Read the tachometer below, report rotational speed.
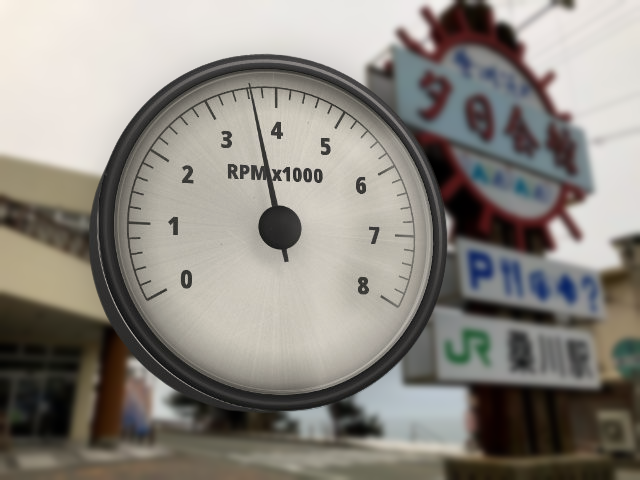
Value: 3600 rpm
